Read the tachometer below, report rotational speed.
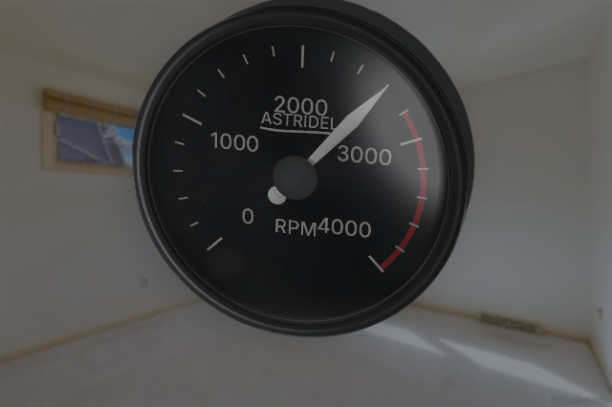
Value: 2600 rpm
